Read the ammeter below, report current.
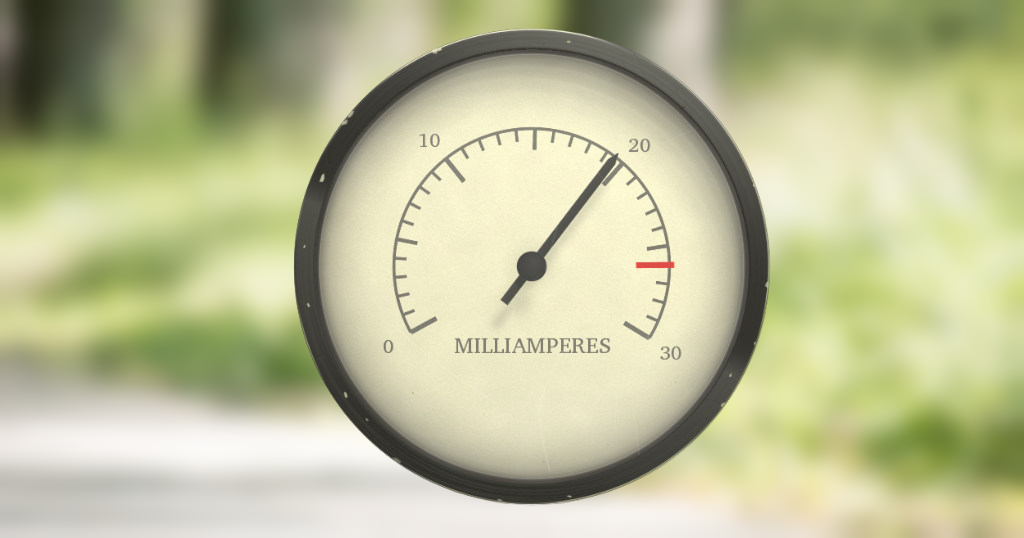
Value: 19.5 mA
